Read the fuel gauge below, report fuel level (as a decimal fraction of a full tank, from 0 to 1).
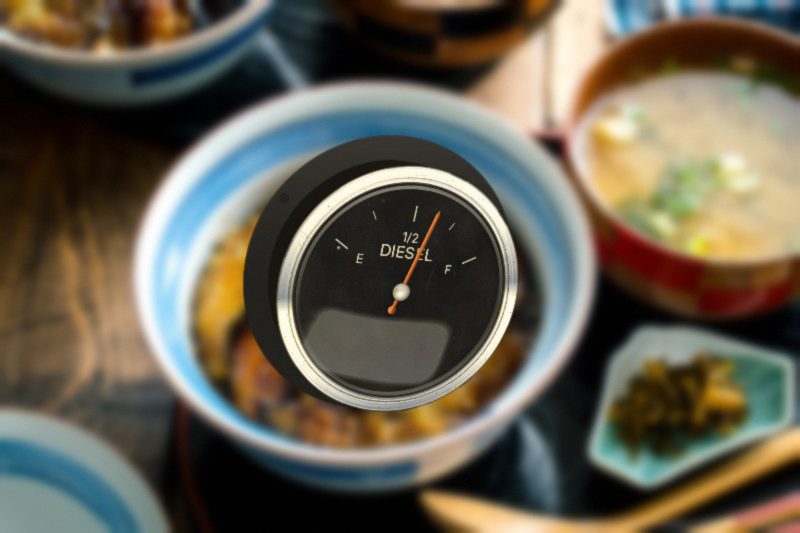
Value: 0.625
